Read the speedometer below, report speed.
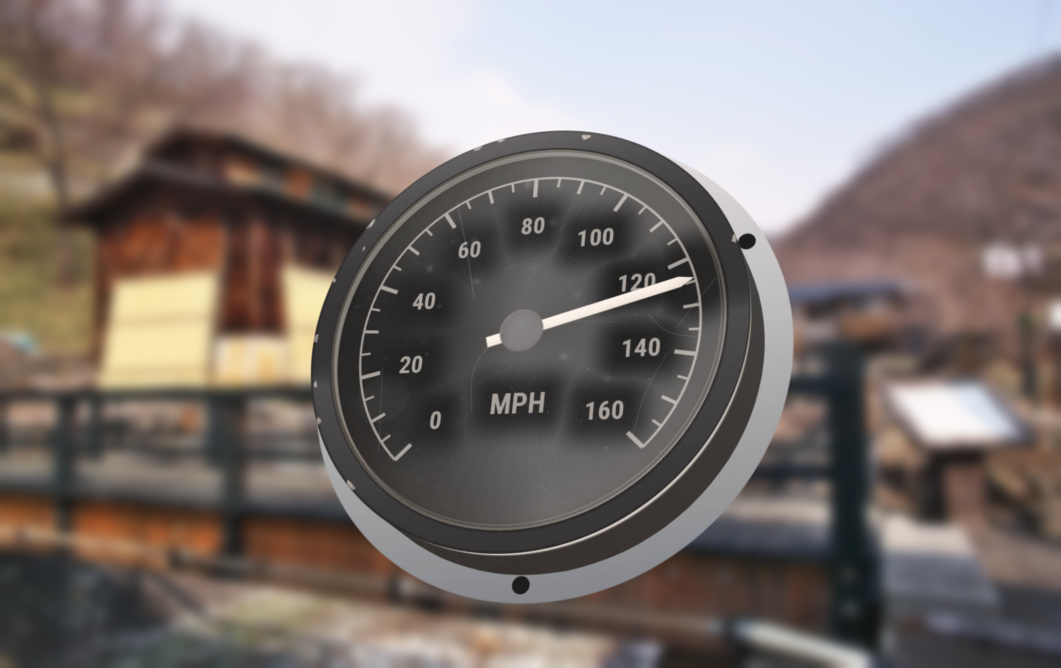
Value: 125 mph
